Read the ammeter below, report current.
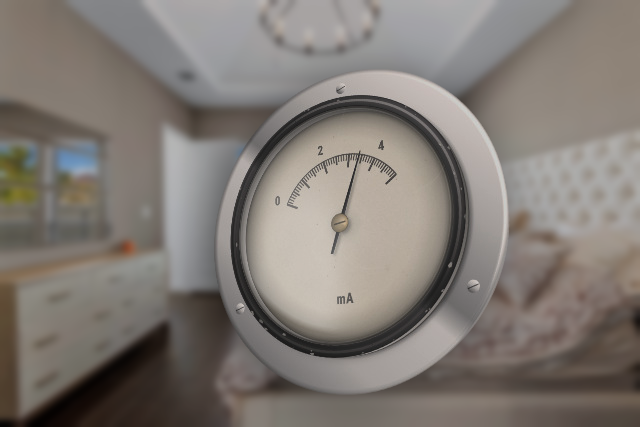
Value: 3.5 mA
